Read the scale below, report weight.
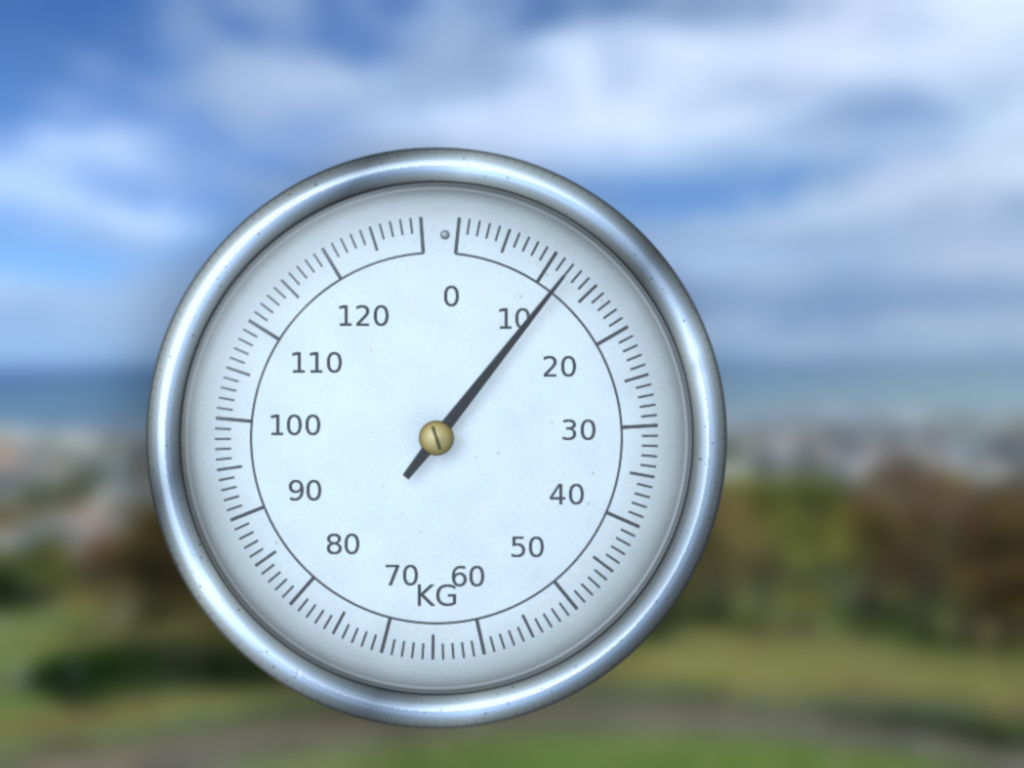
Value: 12 kg
